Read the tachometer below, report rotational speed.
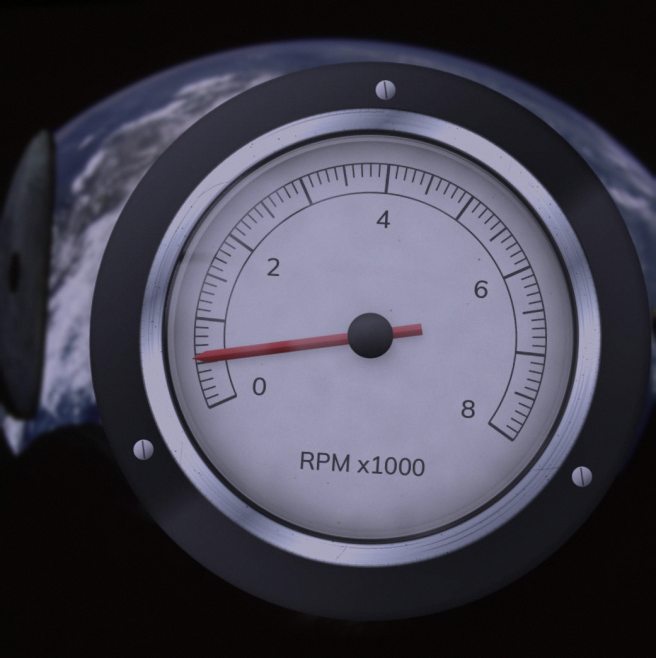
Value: 550 rpm
